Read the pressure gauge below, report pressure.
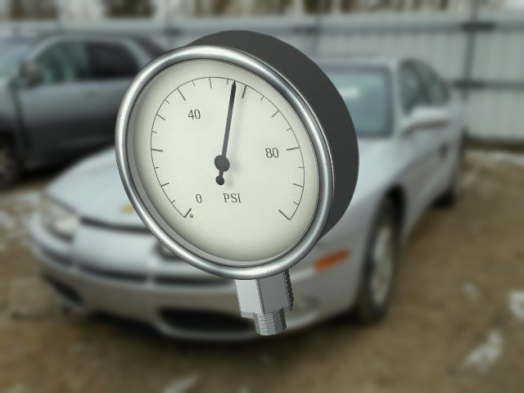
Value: 57.5 psi
